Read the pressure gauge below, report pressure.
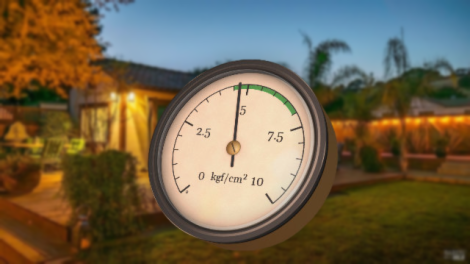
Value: 4.75 kg/cm²
